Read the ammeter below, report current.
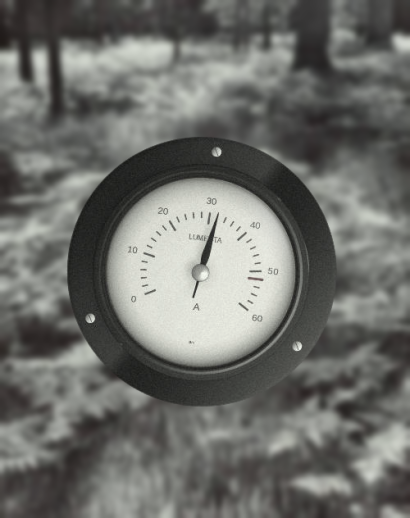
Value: 32 A
